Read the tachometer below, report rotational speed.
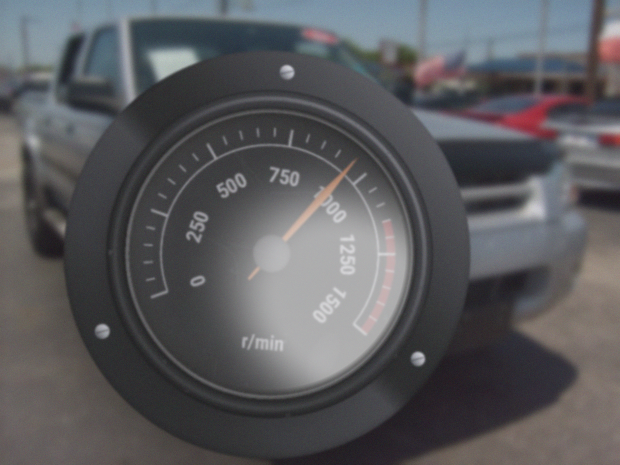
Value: 950 rpm
